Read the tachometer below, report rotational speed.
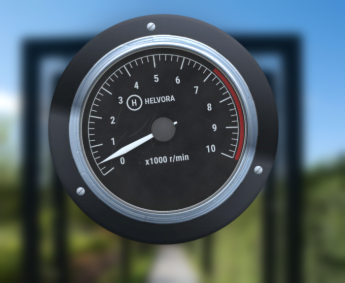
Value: 400 rpm
